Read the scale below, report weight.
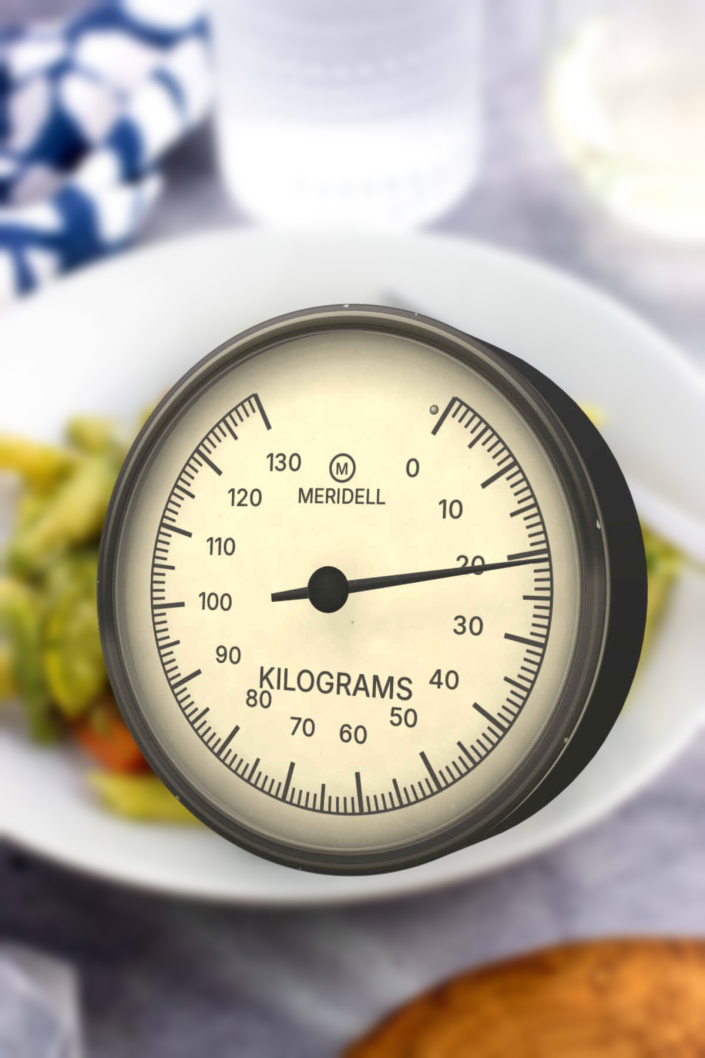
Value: 21 kg
